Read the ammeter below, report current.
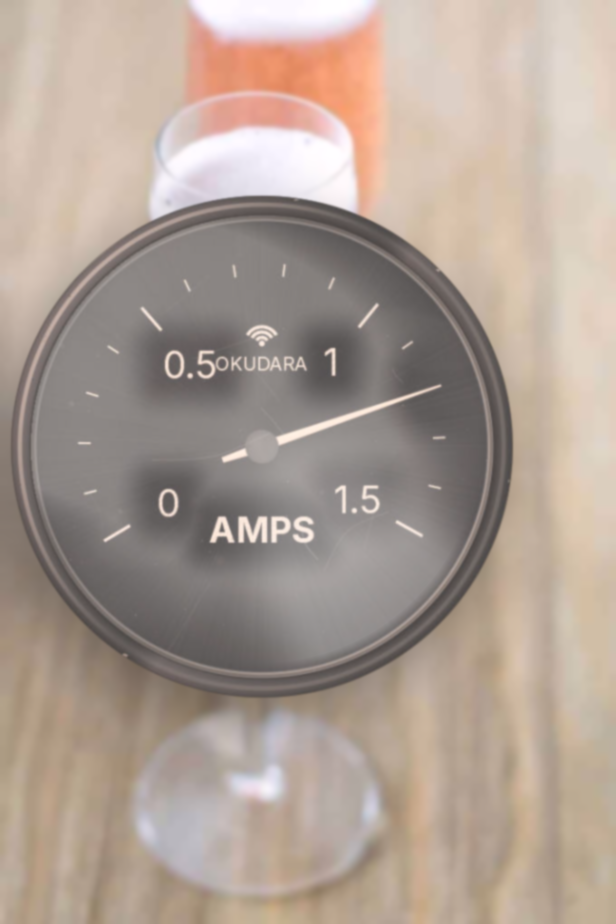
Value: 1.2 A
